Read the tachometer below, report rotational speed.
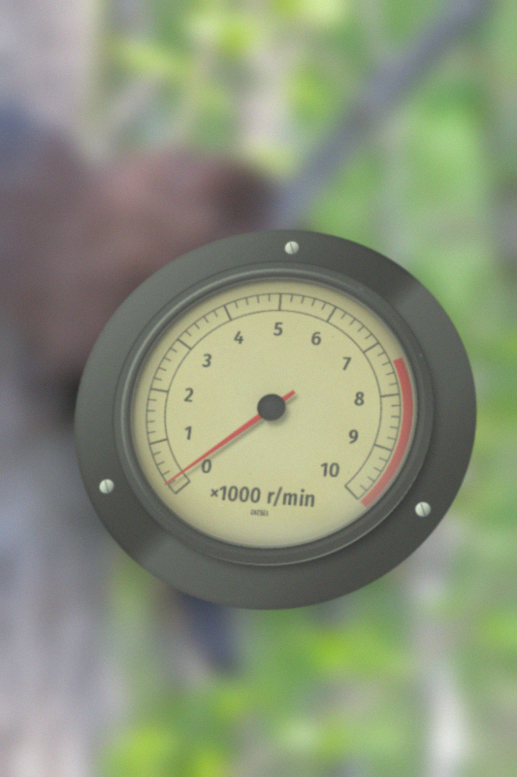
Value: 200 rpm
